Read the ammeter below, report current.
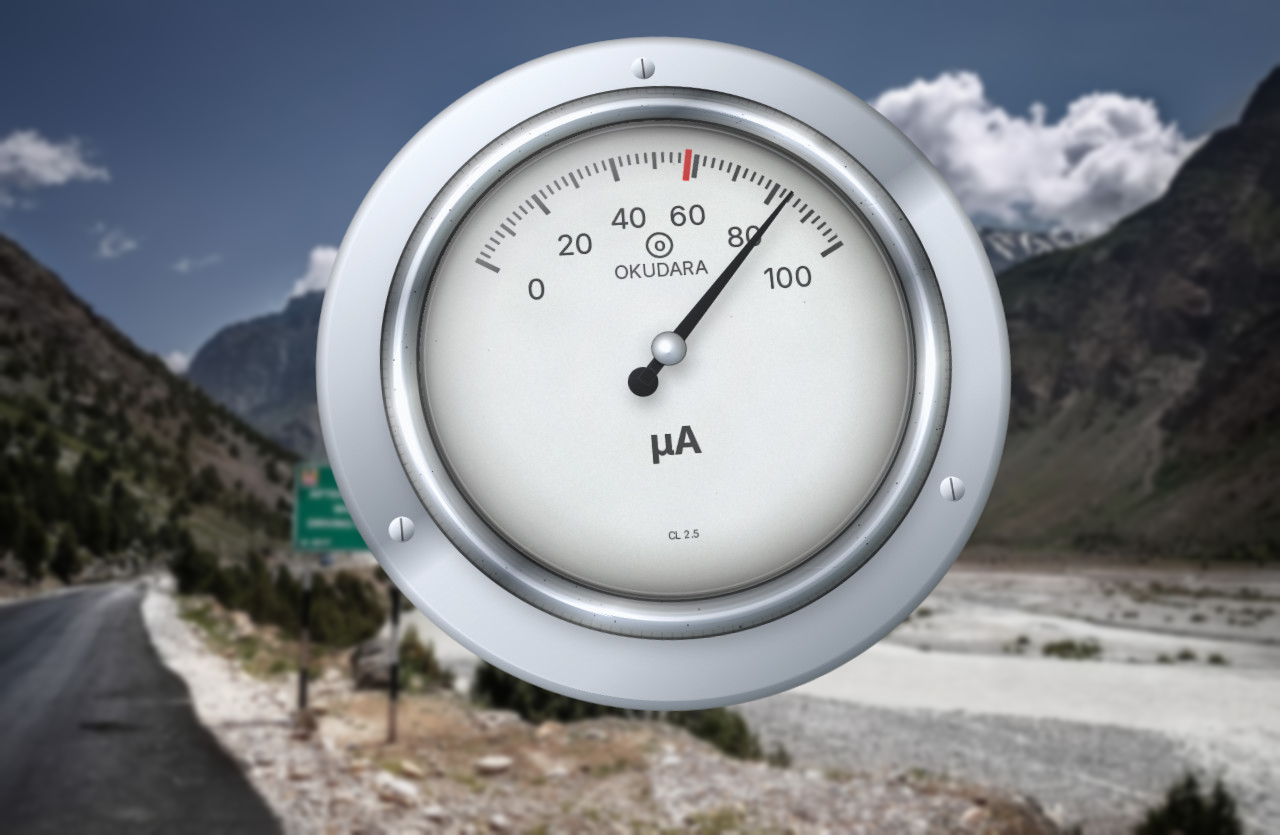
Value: 84 µA
